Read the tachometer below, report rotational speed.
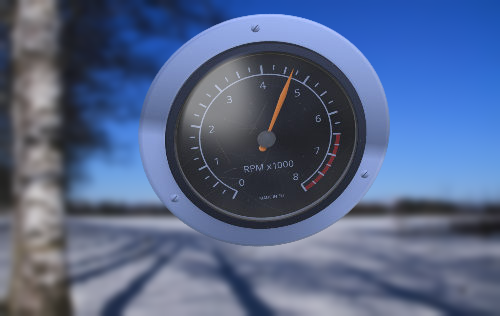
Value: 4625 rpm
